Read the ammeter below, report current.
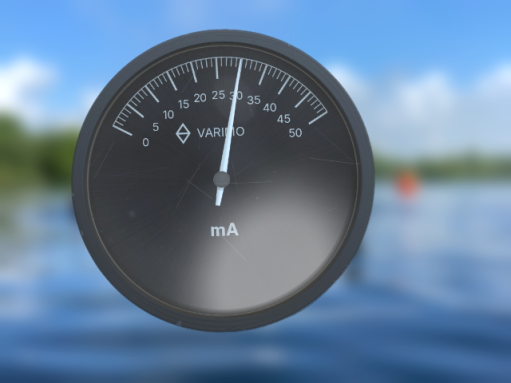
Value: 30 mA
